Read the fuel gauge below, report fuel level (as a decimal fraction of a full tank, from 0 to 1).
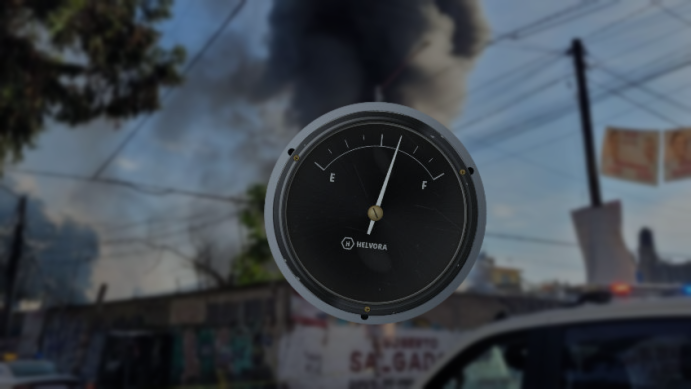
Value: 0.625
